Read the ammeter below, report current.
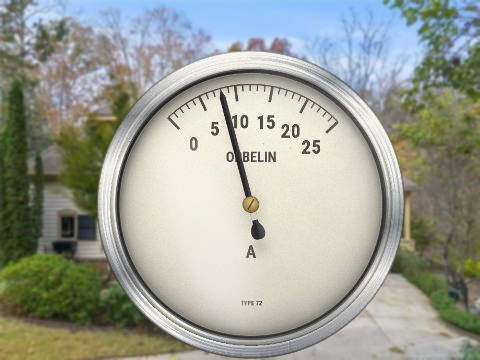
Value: 8 A
